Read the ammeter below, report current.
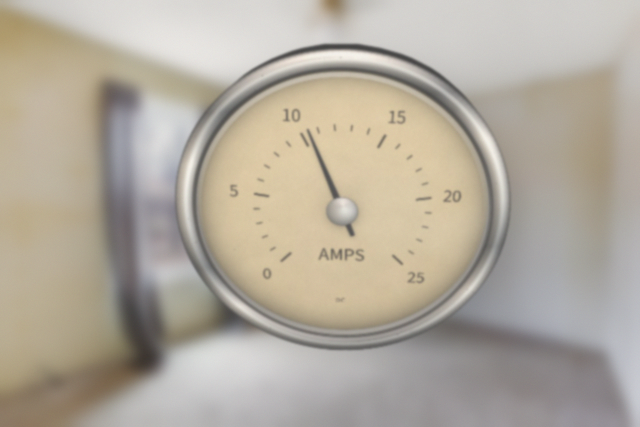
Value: 10.5 A
